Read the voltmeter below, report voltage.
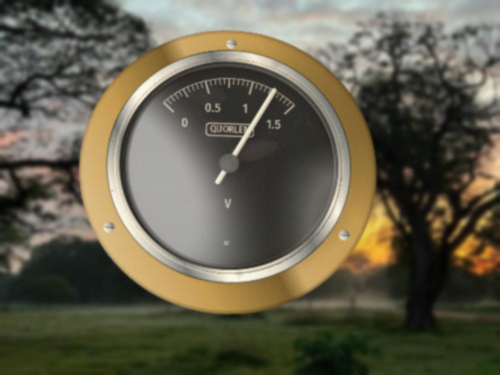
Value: 1.25 V
